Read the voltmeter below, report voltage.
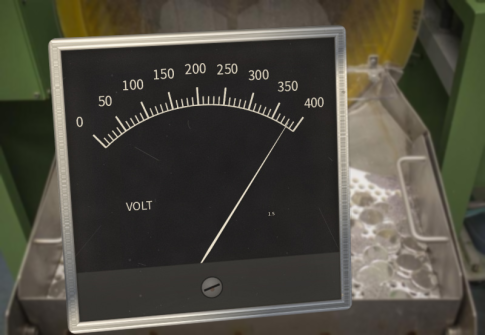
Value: 380 V
